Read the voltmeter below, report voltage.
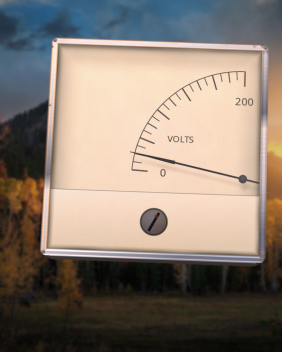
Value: 20 V
